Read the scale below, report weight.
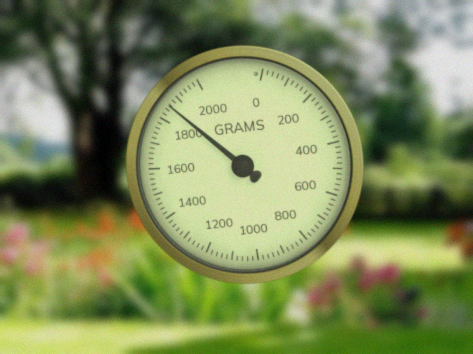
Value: 1860 g
